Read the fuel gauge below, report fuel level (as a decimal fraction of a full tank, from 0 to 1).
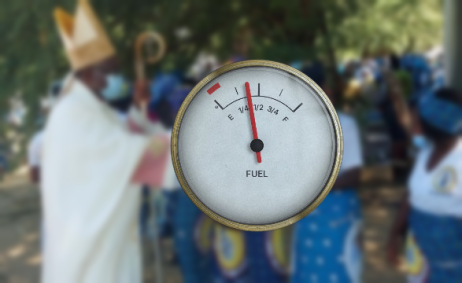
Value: 0.375
